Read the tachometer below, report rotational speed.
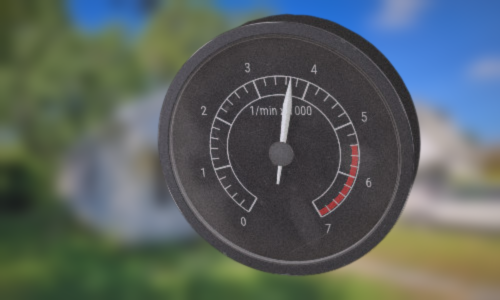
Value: 3700 rpm
